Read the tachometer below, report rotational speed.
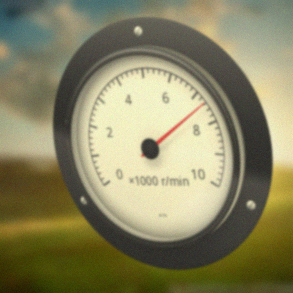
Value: 7400 rpm
